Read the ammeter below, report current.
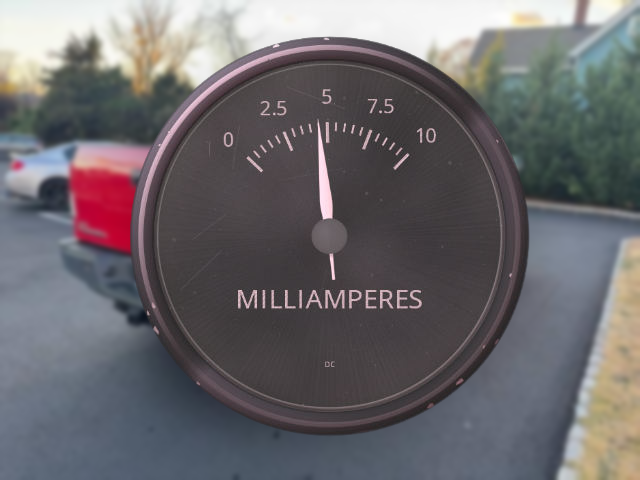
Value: 4.5 mA
